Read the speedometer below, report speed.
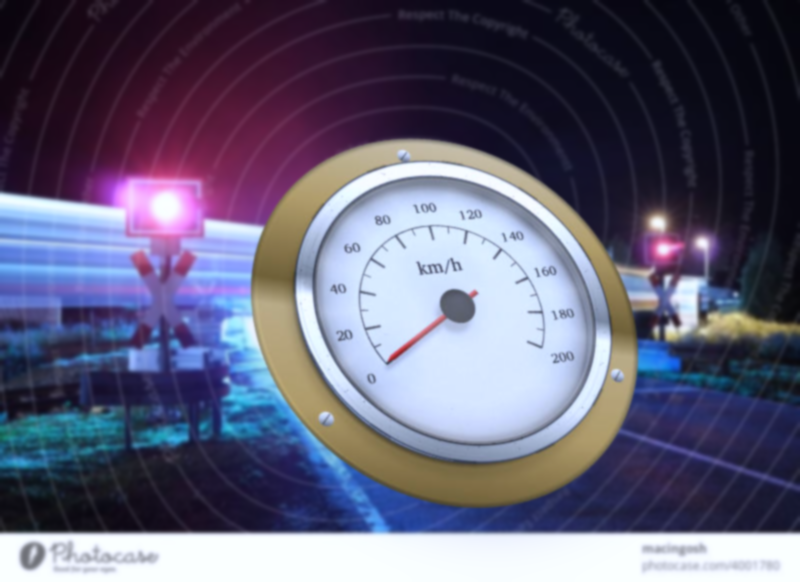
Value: 0 km/h
